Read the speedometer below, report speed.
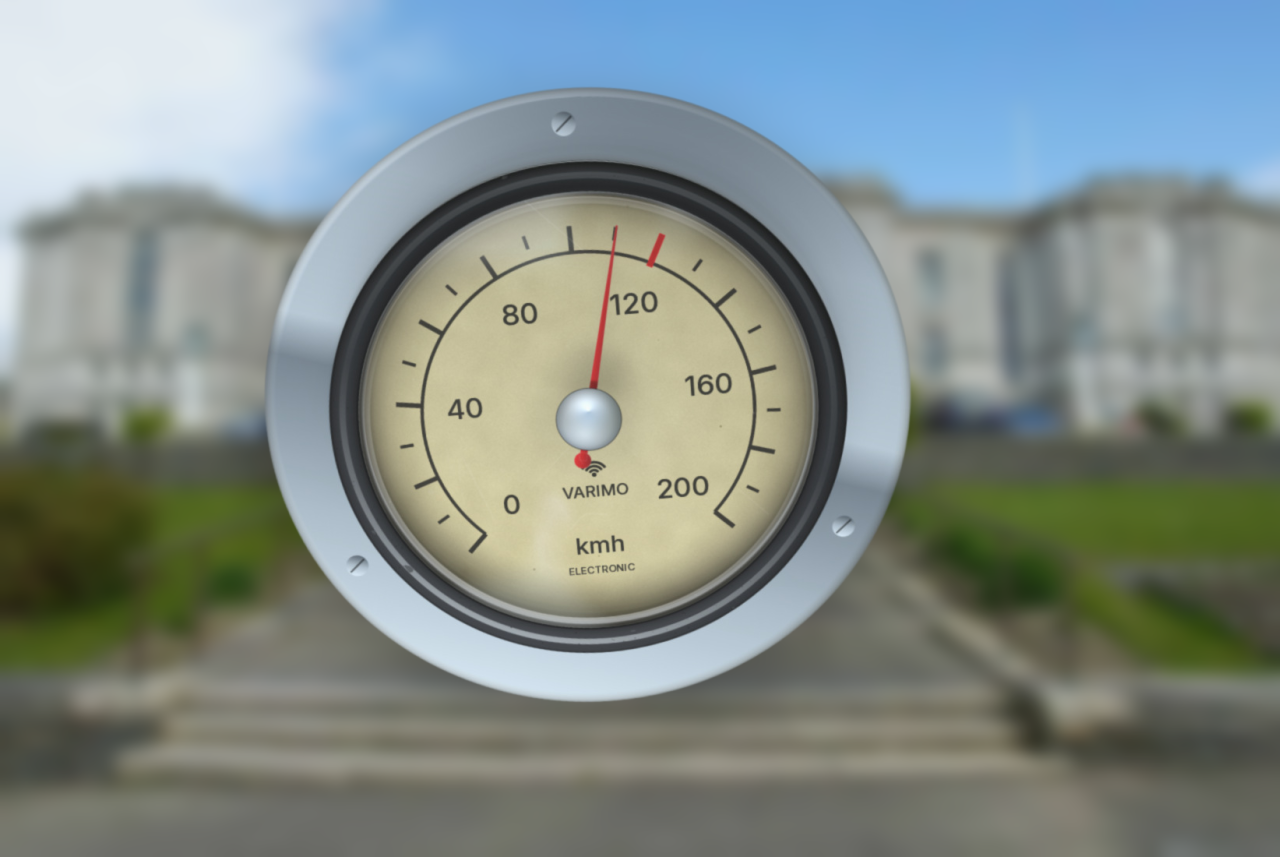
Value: 110 km/h
